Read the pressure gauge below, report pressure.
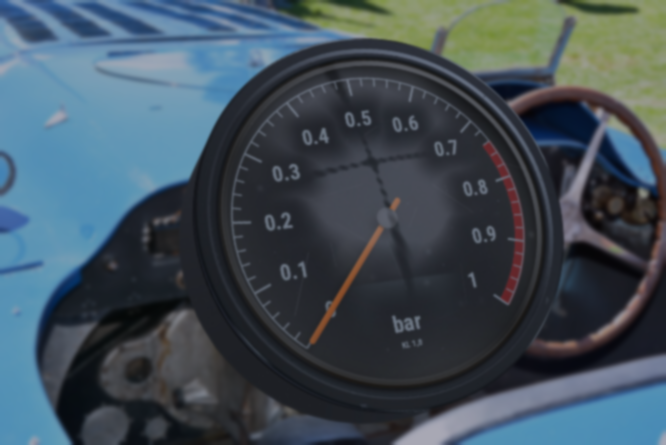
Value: 0 bar
